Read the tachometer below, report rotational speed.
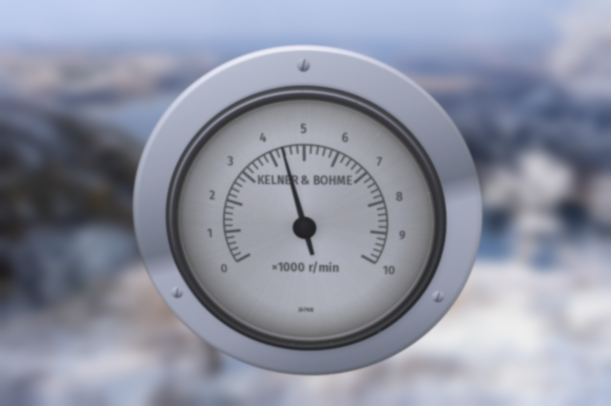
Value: 4400 rpm
